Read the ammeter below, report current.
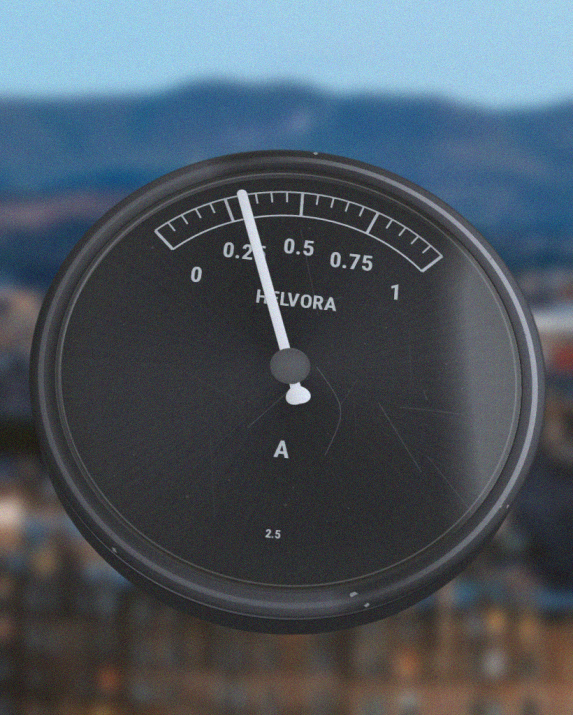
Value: 0.3 A
